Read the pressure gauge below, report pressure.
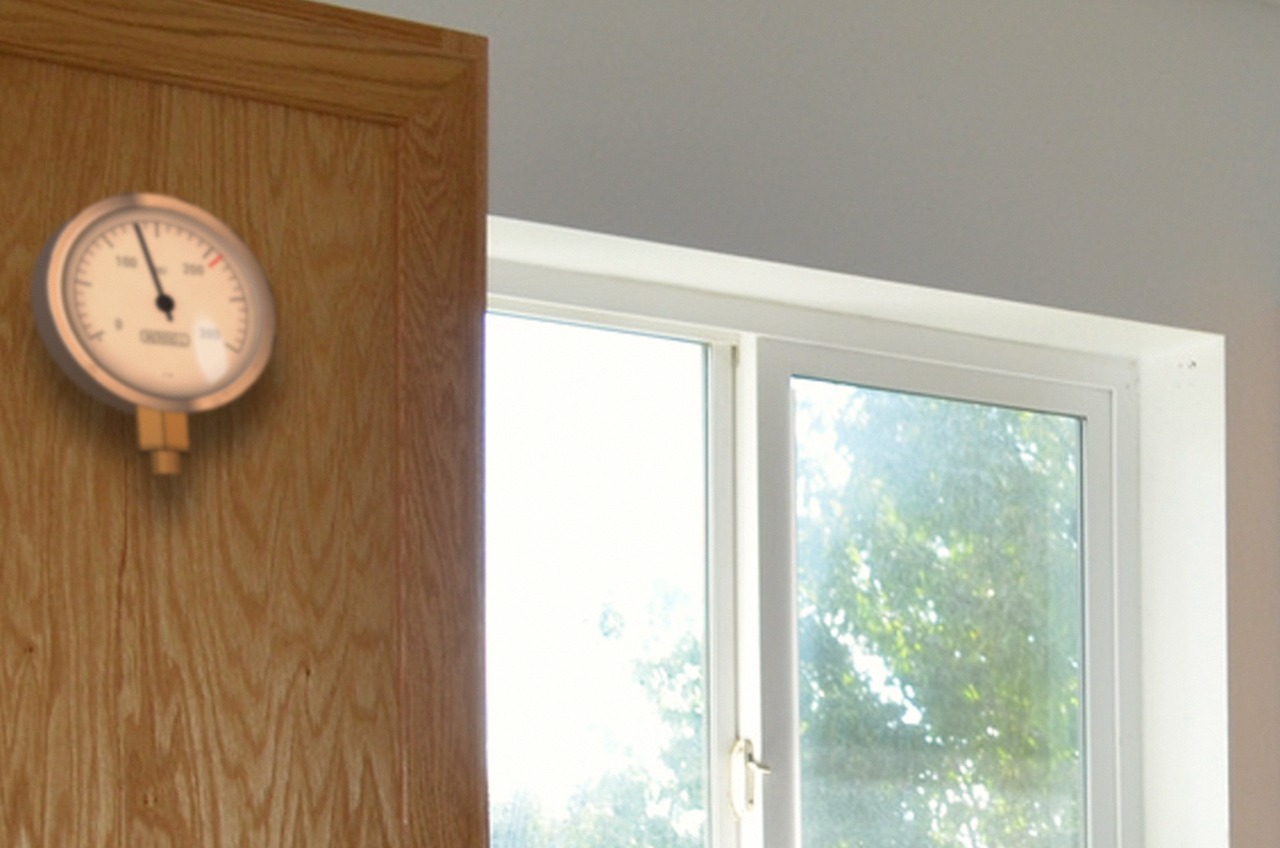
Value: 130 psi
